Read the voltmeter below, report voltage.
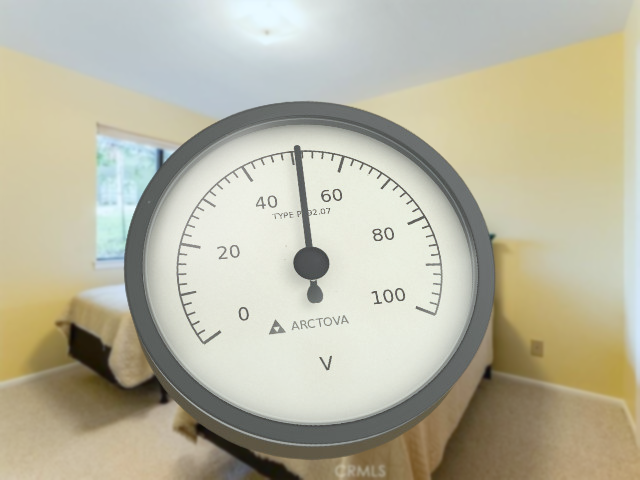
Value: 51 V
